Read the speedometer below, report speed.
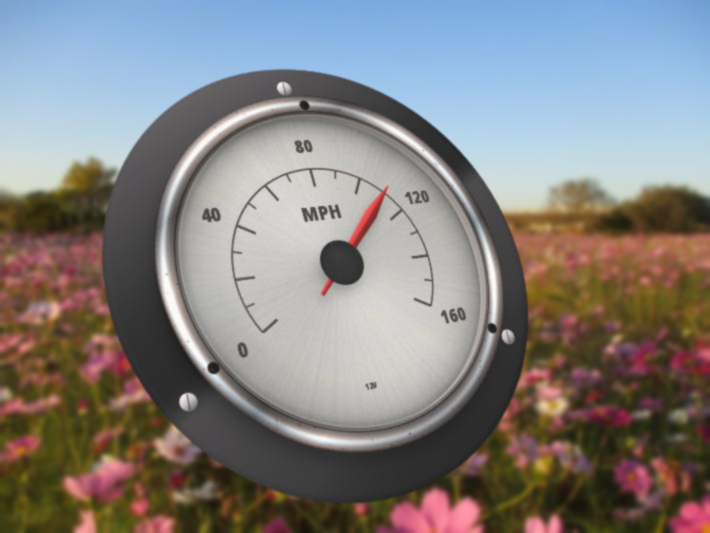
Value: 110 mph
